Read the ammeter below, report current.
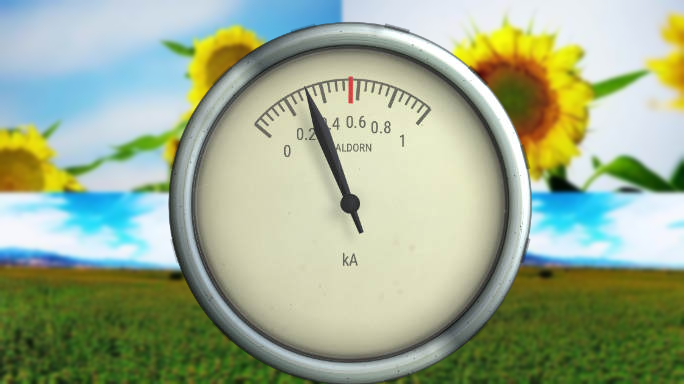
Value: 0.32 kA
